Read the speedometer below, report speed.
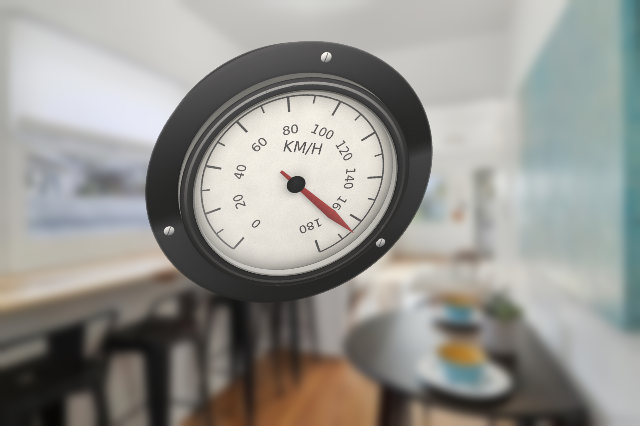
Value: 165 km/h
